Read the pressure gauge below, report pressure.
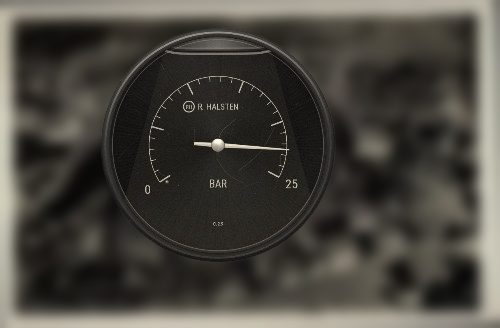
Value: 22.5 bar
